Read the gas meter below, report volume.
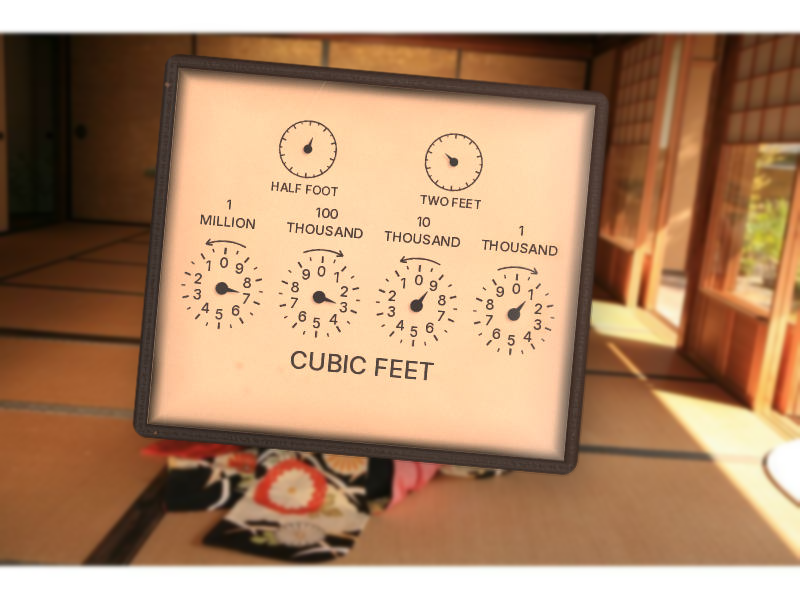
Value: 729100 ft³
